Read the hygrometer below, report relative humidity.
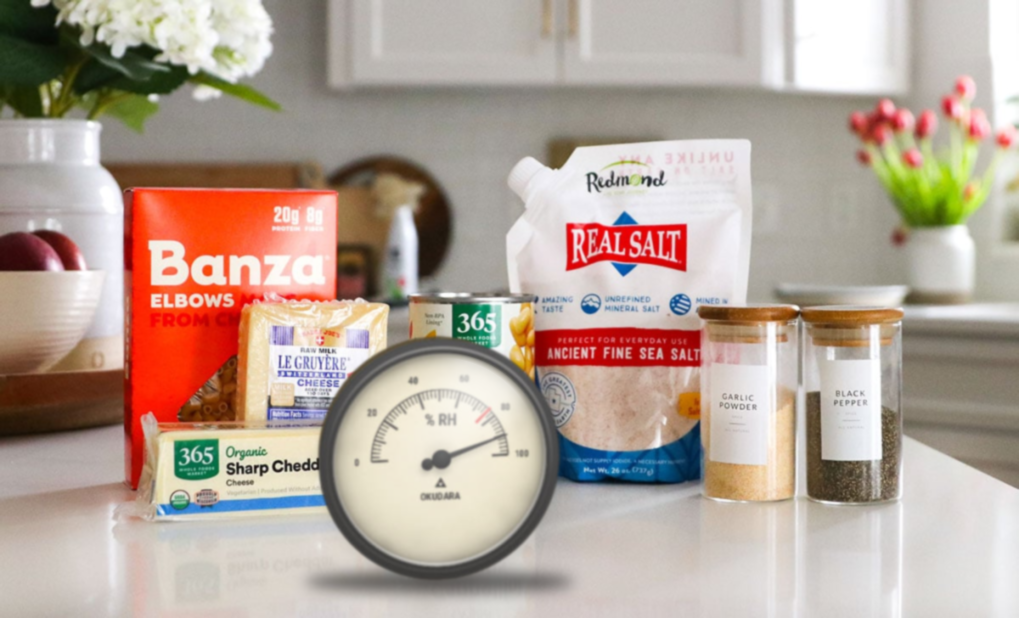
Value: 90 %
